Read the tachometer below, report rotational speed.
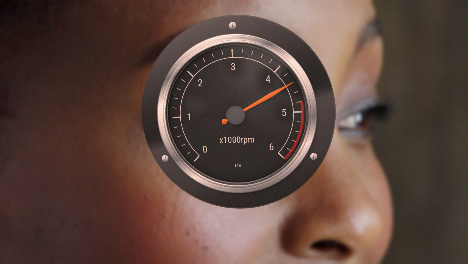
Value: 4400 rpm
